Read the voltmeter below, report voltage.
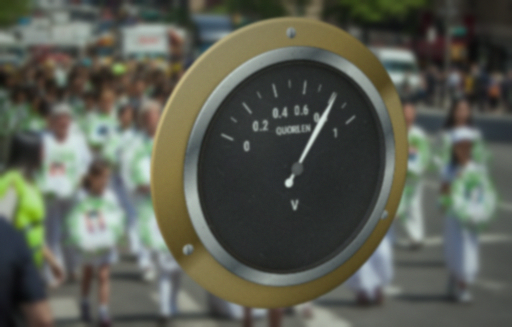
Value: 0.8 V
